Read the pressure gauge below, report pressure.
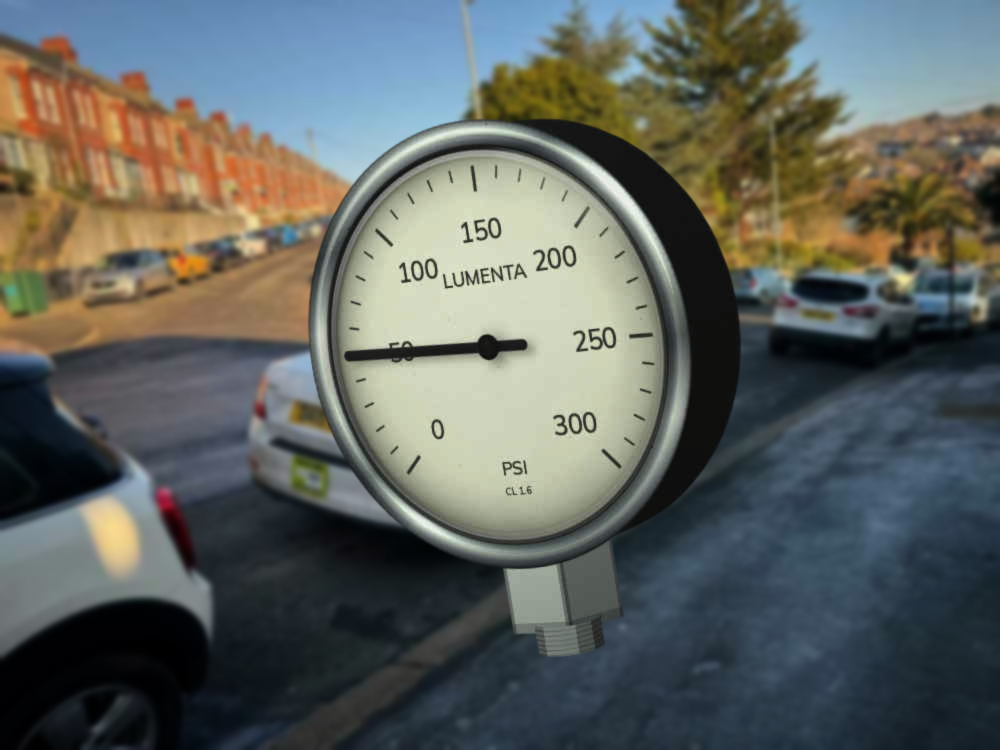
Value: 50 psi
